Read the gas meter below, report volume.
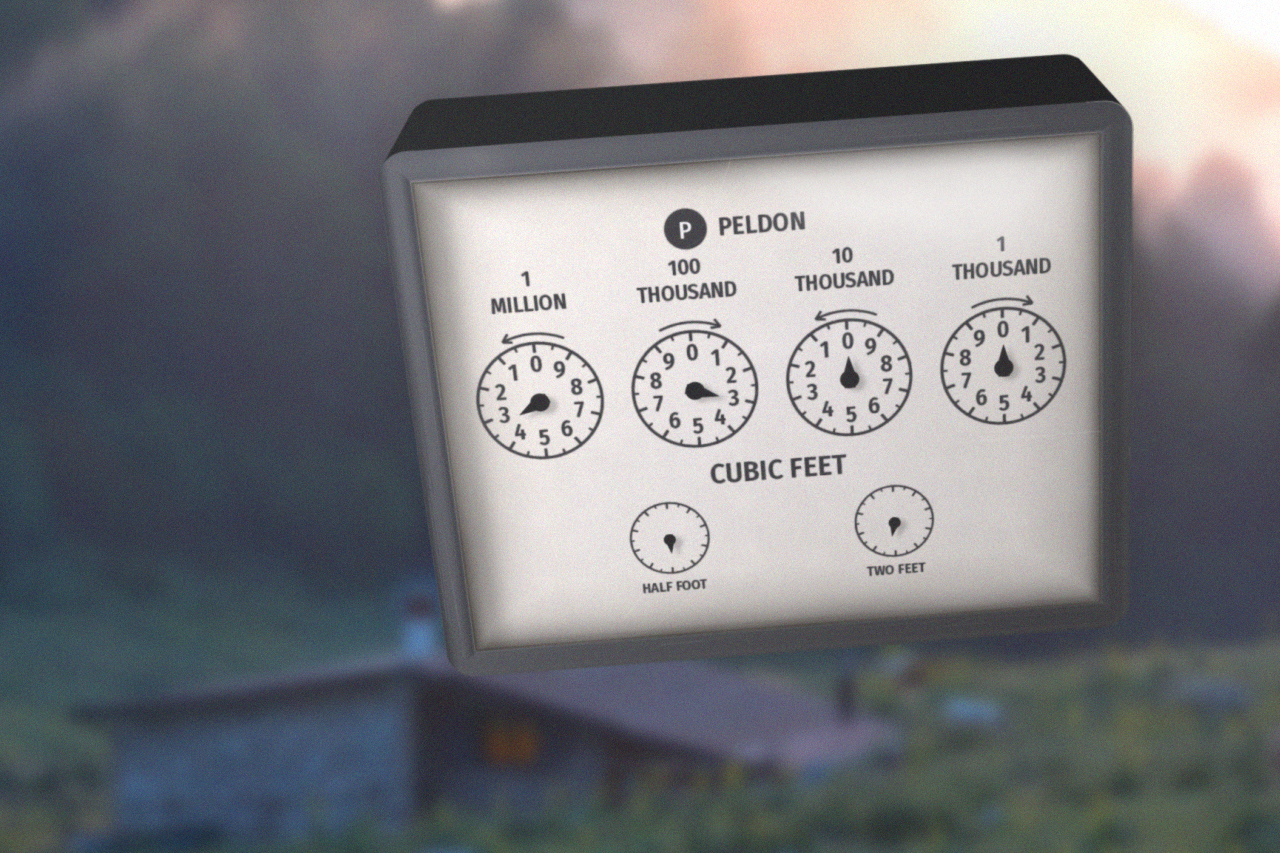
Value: 330000 ft³
